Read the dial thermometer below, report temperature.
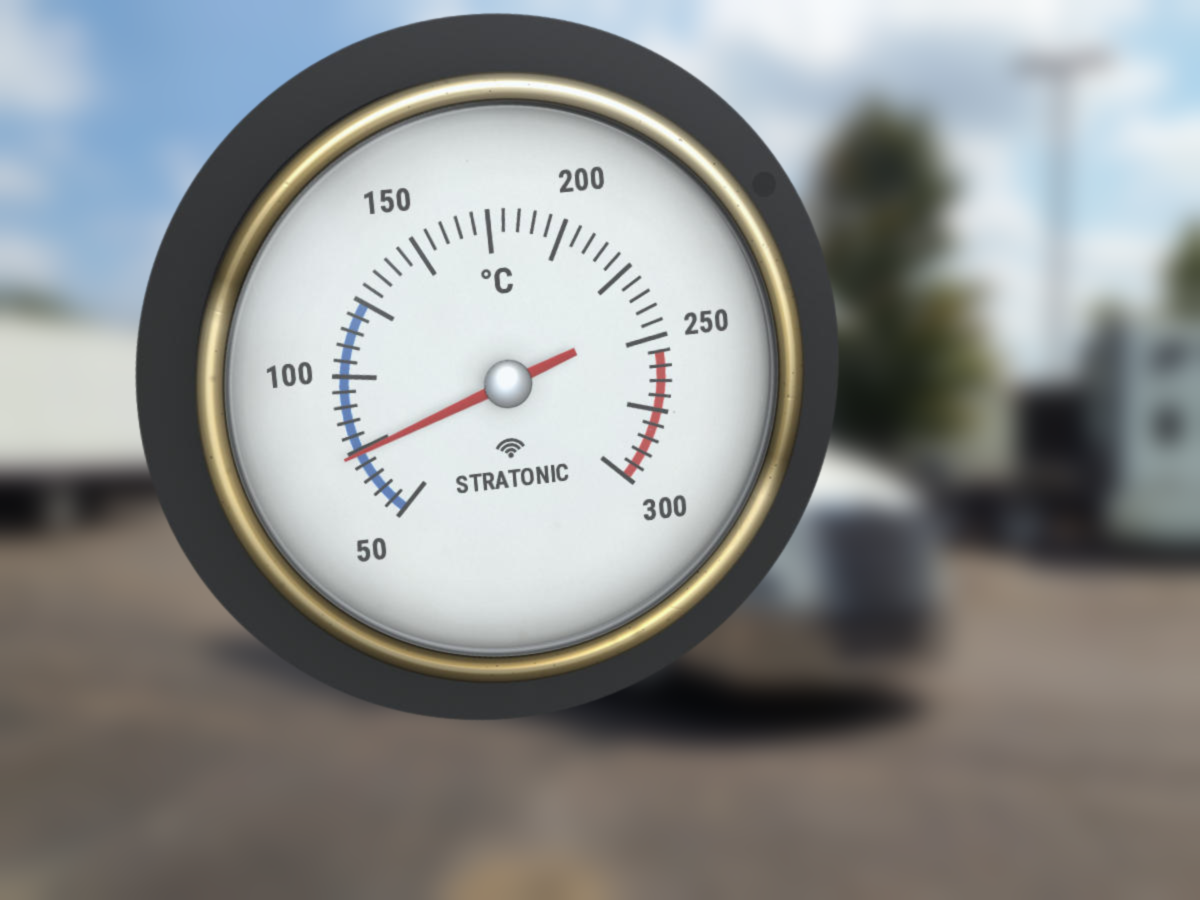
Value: 75 °C
